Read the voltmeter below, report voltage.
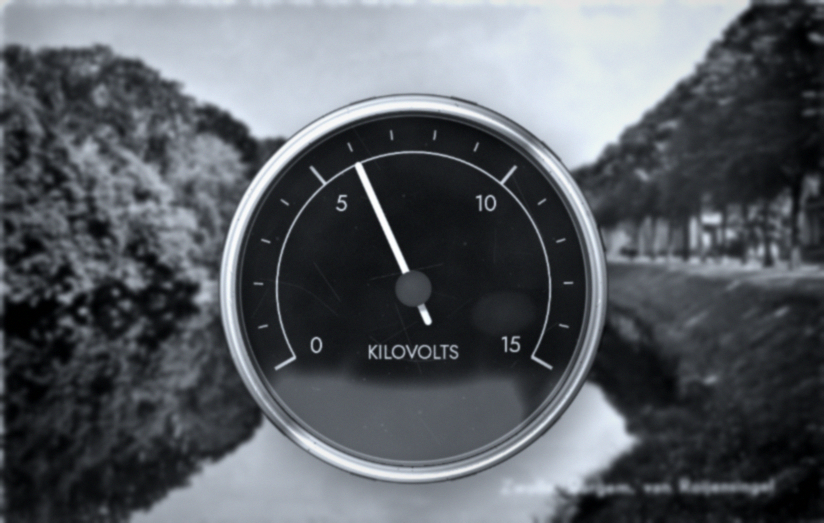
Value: 6 kV
